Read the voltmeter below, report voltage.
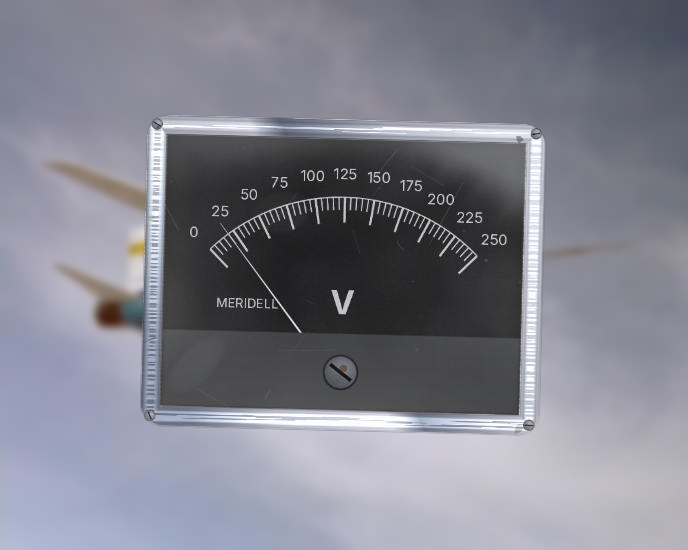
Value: 20 V
